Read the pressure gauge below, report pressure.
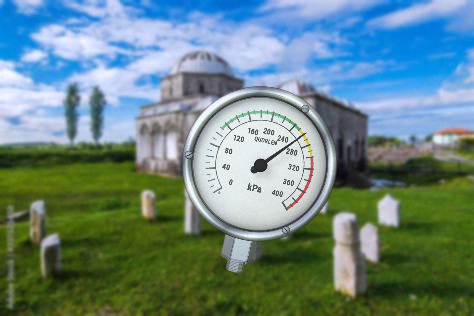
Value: 260 kPa
